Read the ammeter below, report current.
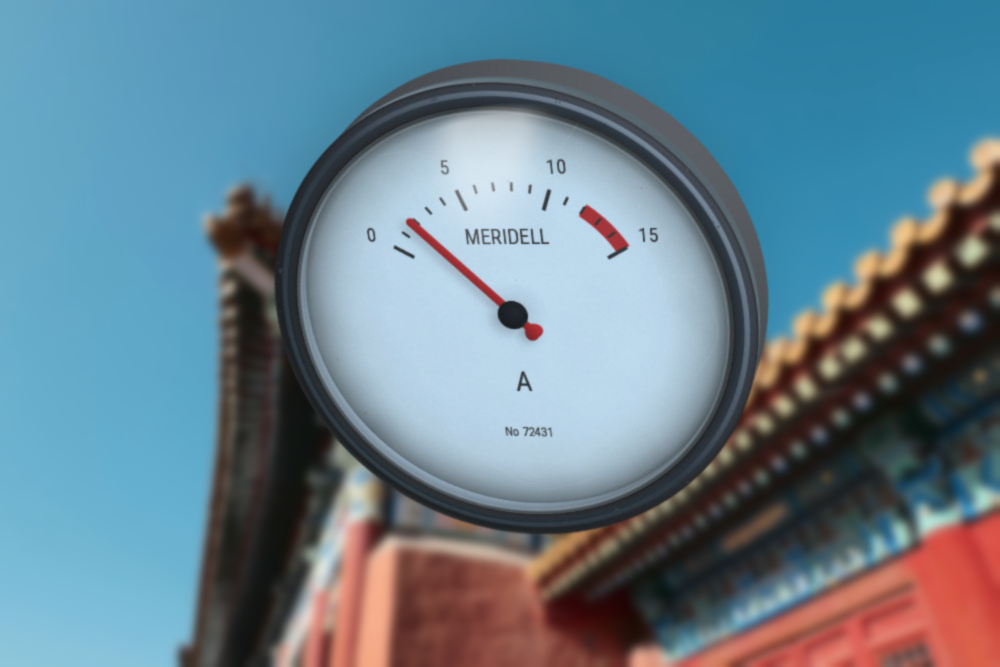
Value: 2 A
